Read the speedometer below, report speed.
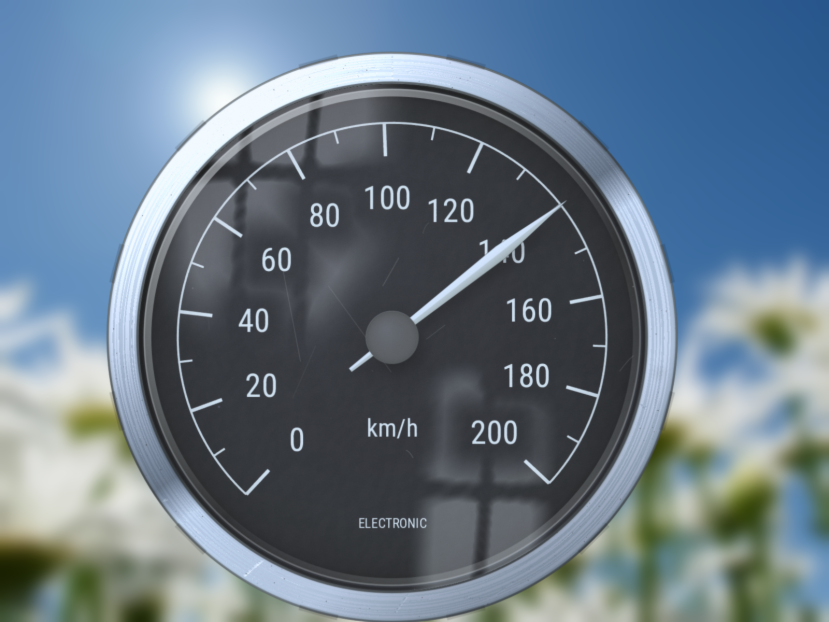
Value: 140 km/h
